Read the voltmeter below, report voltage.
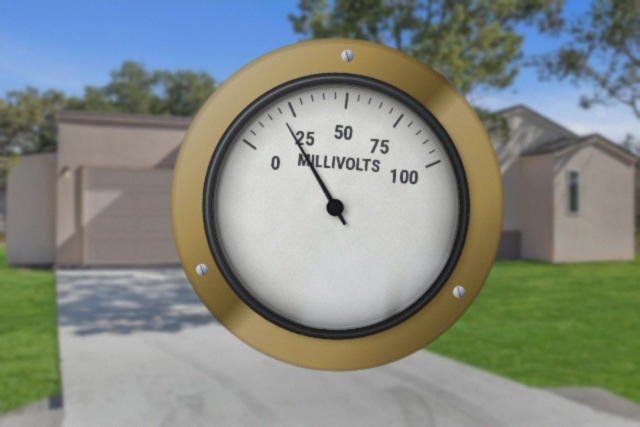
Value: 20 mV
